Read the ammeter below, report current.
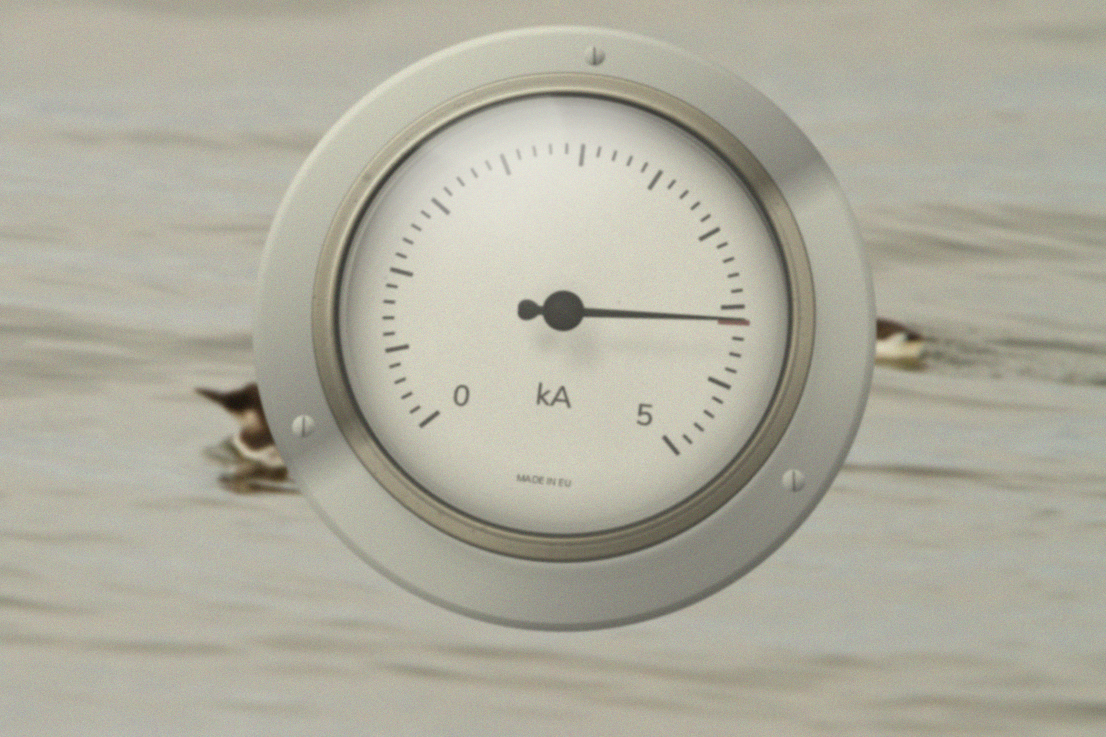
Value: 4.1 kA
